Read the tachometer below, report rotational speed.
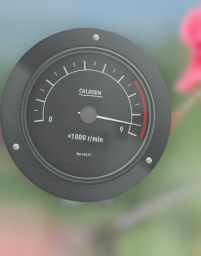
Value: 8500 rpm
